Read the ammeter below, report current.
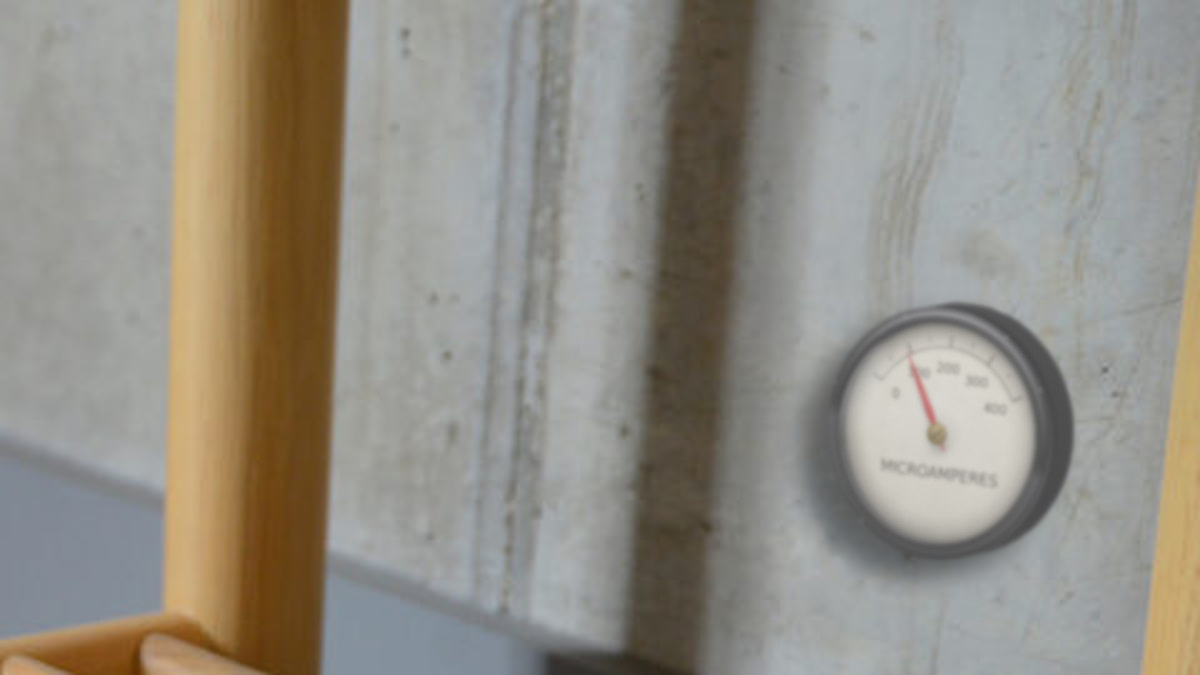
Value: 100 µA
